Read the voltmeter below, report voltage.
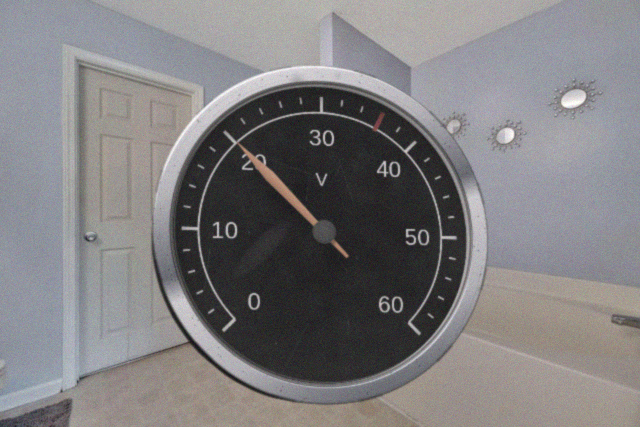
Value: 20 V
